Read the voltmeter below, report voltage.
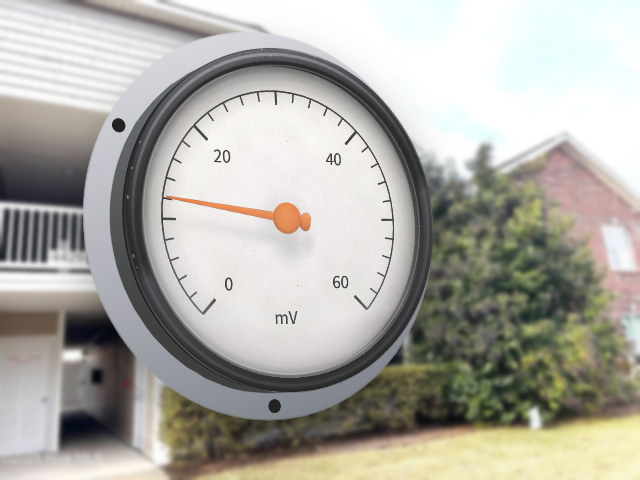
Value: 12 mV
